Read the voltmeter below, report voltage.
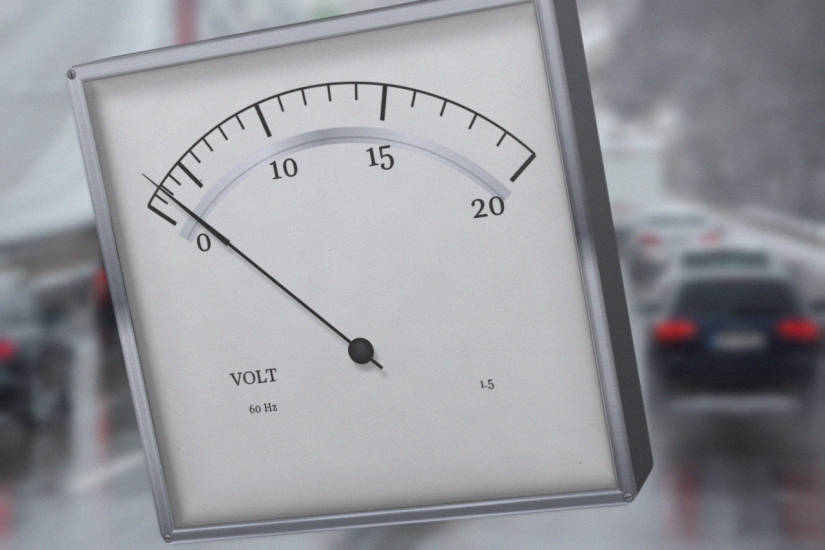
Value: 3 V
